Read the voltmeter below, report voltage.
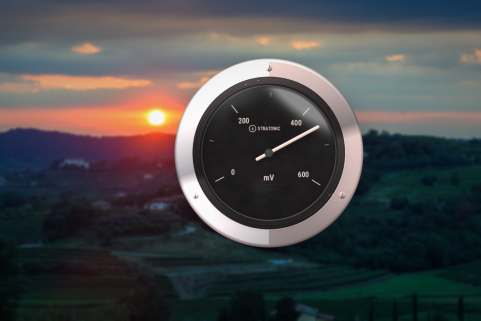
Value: 450 mV
